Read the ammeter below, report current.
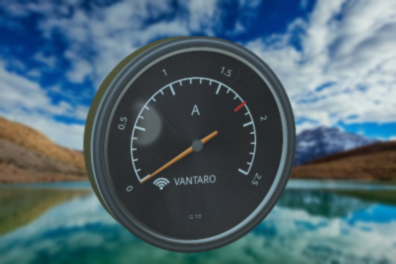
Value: 0 A
